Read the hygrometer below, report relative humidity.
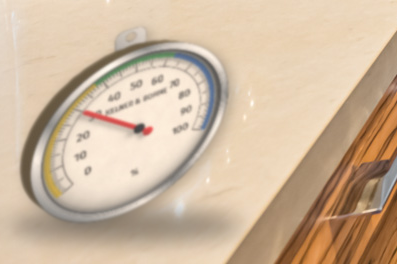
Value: 30 %
